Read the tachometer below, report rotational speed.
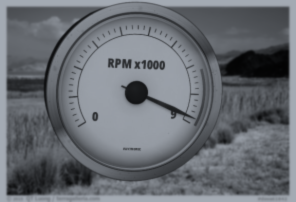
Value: 8800 rpm
